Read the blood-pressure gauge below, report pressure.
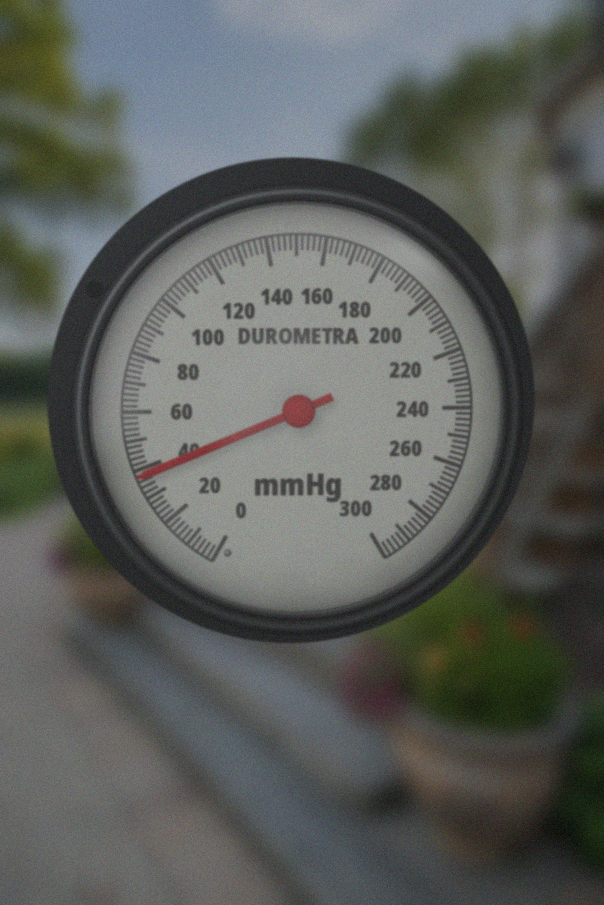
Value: 38 mmHg
